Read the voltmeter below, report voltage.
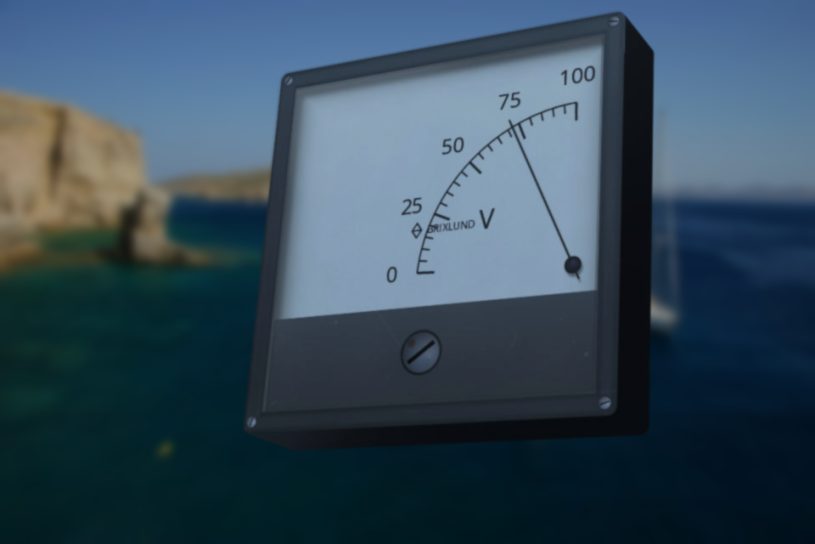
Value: 72.5 V
